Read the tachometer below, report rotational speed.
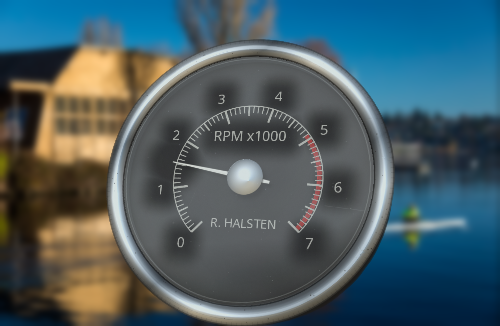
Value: 1500 rpm
